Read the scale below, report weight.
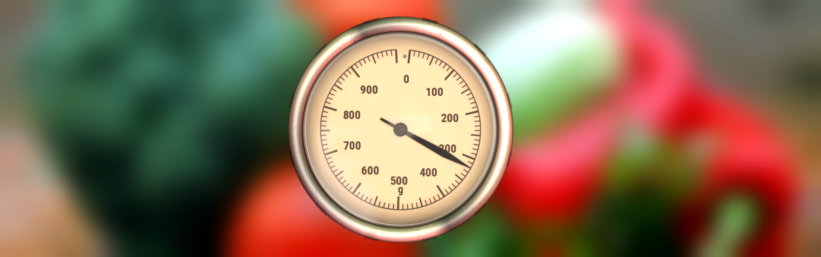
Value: 320 g
